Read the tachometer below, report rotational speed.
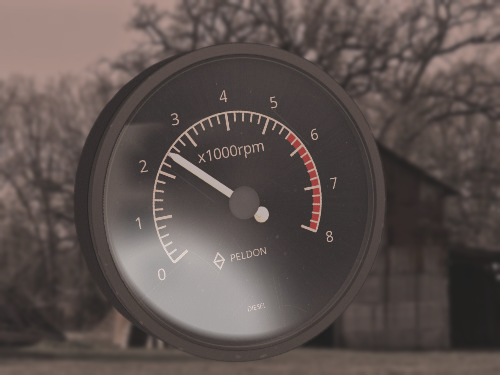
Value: 2400 rpm
